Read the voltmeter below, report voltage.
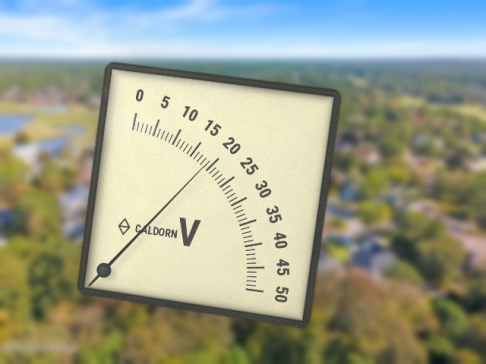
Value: 19 V
